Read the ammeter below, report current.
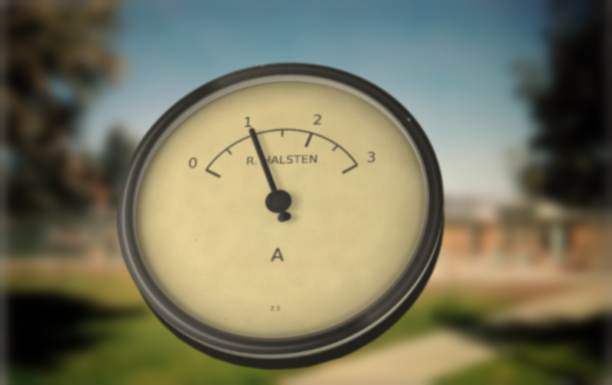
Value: 1 A
